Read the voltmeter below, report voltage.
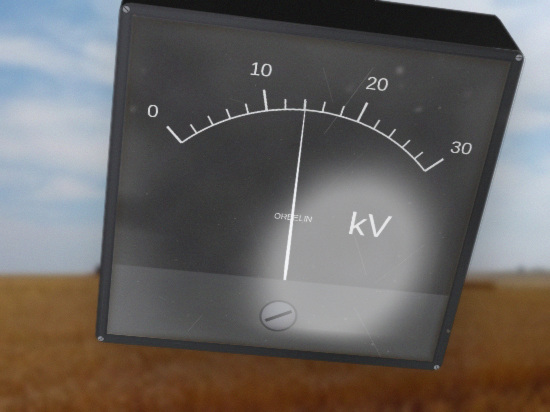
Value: 14 kV
